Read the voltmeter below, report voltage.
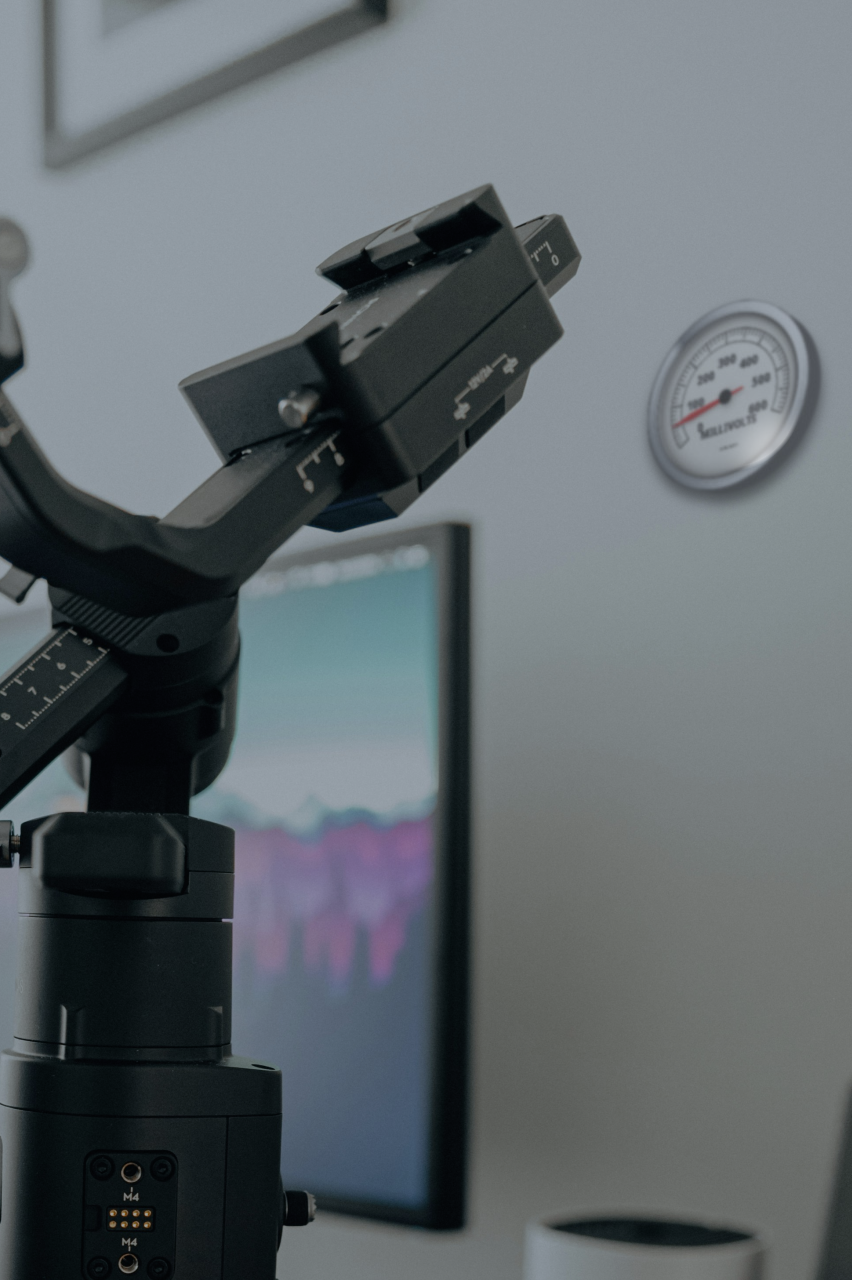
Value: 50 mV
